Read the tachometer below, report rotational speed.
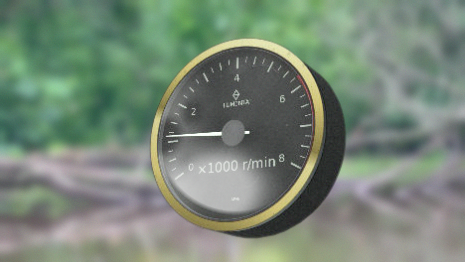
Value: 1125 rpm
